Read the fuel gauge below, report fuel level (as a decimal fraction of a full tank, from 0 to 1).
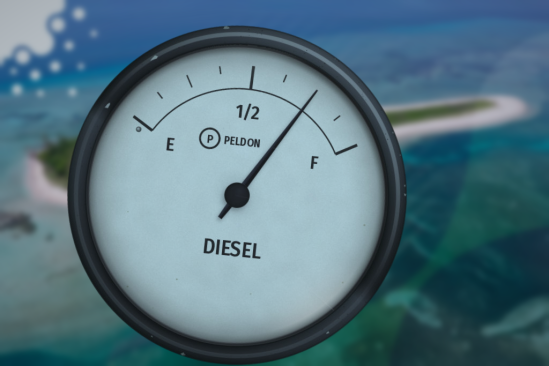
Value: 0.75
